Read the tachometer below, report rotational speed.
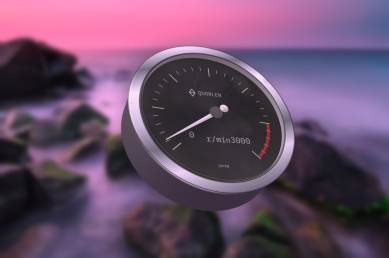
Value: 100 rpm
